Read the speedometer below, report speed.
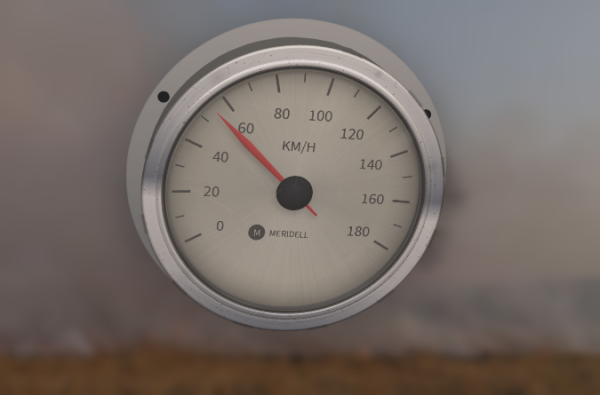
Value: 55 km/h
